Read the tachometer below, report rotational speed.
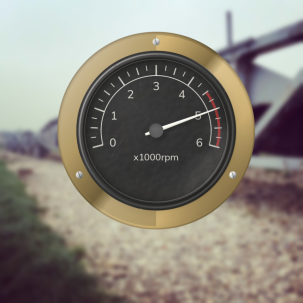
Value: 5000 rpm
